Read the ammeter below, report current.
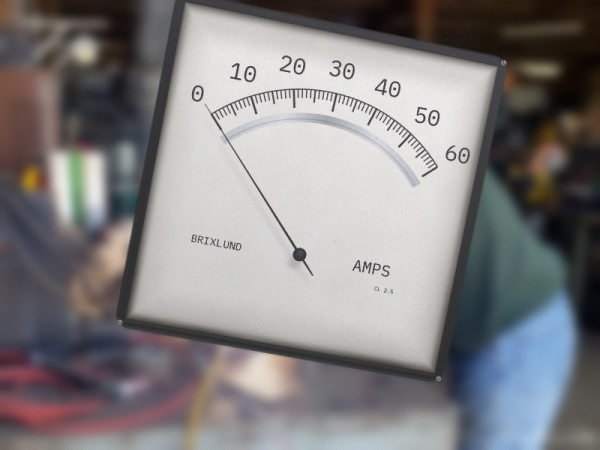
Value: 0 A
